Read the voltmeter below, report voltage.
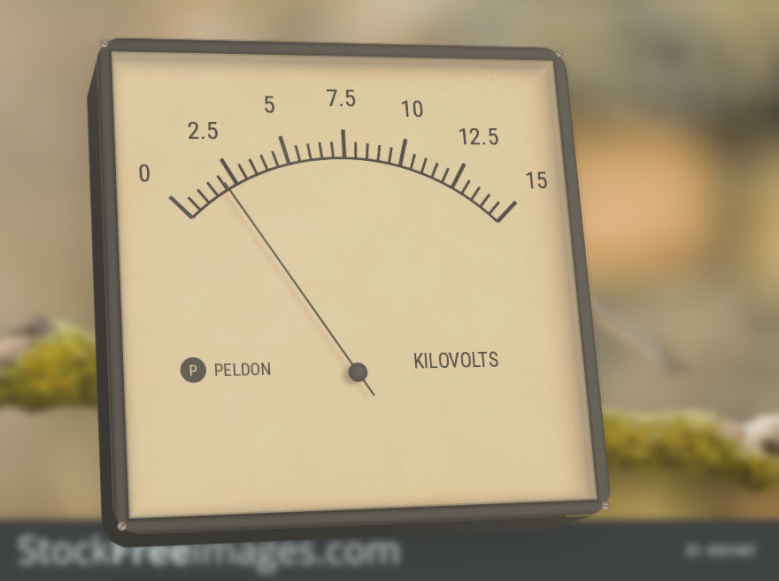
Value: 2 kV
